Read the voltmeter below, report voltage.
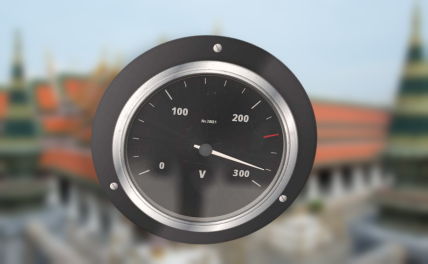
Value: 280 V
